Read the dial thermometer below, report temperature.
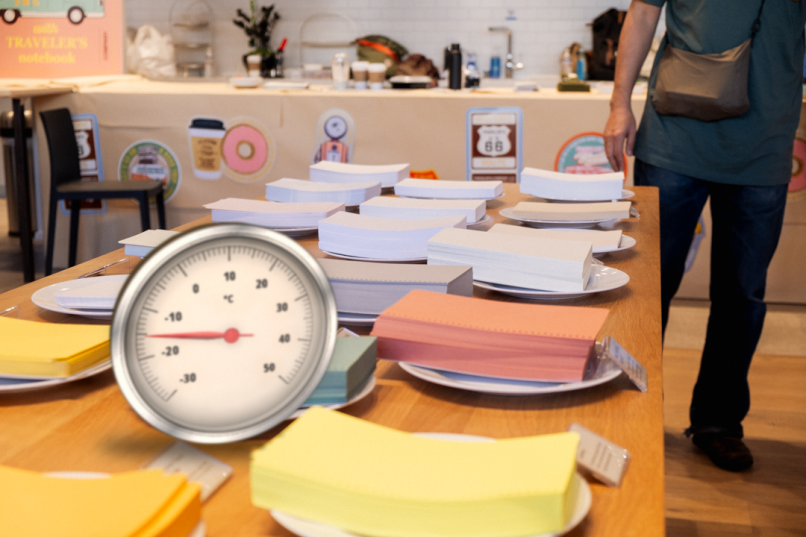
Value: -15 °C
